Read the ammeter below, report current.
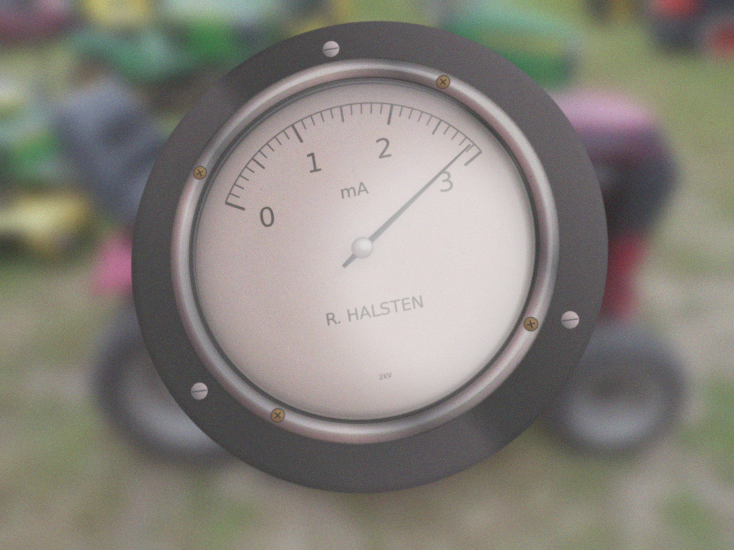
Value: 2.9 mA
